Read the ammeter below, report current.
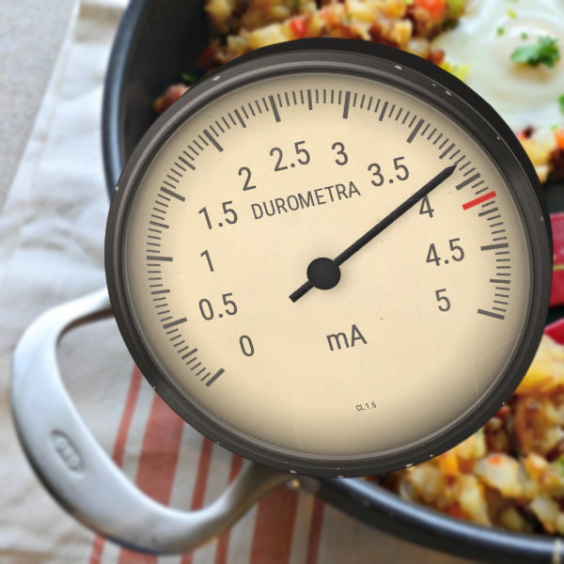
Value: 3.85 mA
